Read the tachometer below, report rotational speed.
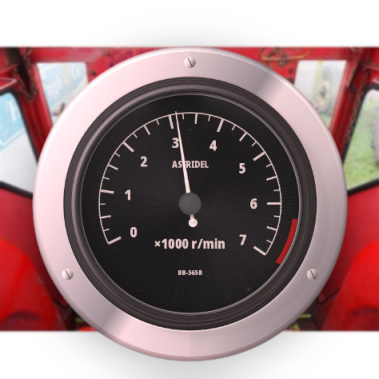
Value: 3125 rpm
